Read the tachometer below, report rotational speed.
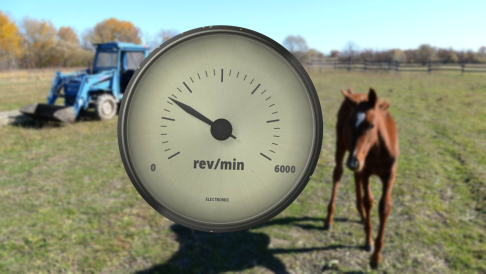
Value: 1500 rpm
